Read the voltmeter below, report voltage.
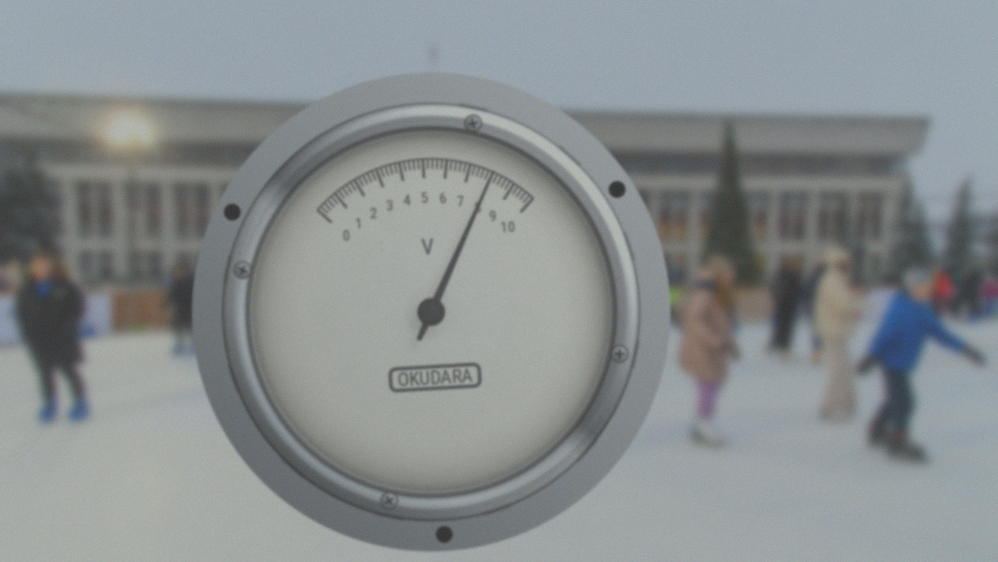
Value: 8 V
